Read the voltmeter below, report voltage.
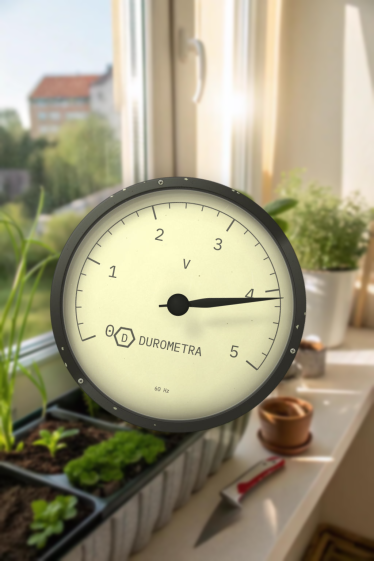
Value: 4.1 V
